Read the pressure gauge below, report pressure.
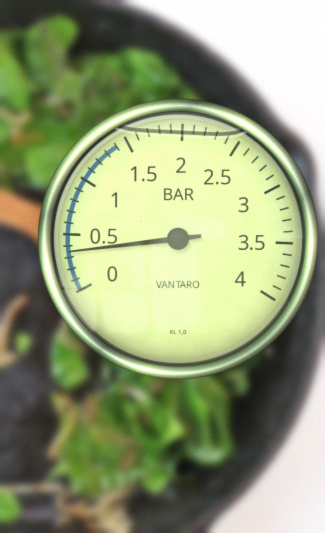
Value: 0.35 bar
